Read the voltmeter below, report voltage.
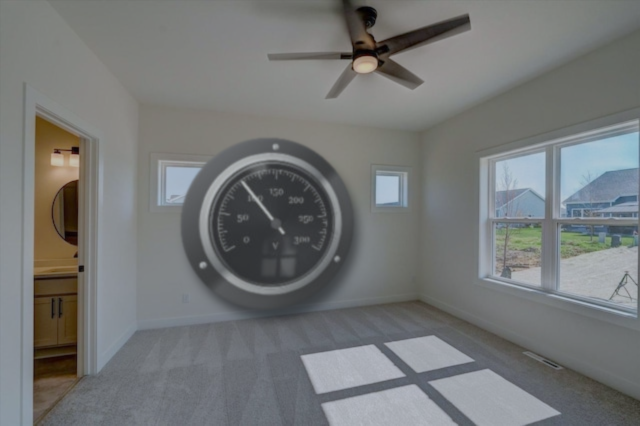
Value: 100 V
